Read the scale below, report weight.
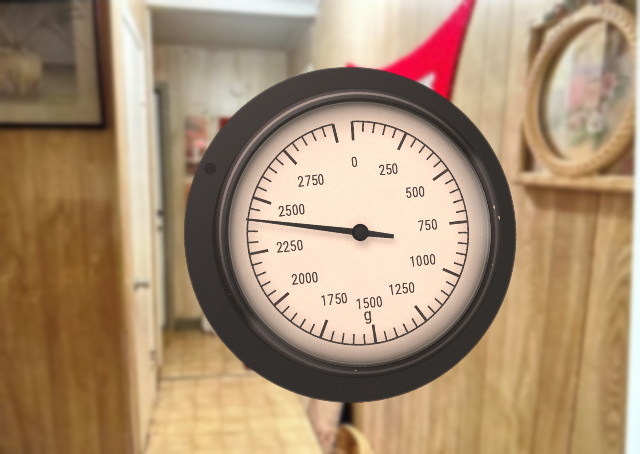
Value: 2400 g
